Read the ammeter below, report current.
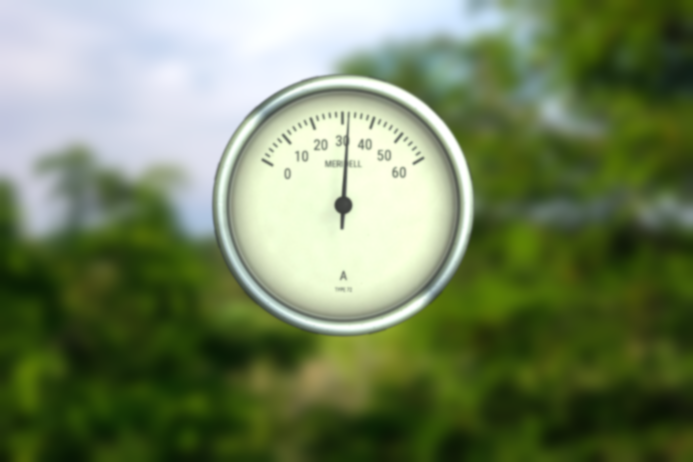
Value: 32 A
